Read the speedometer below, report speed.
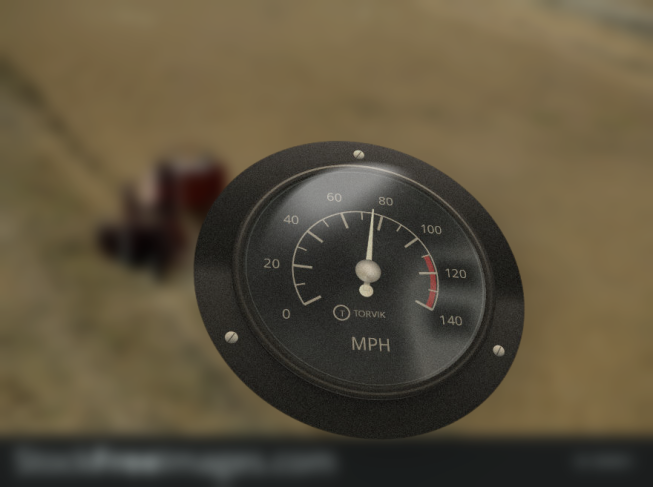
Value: 75 mph
